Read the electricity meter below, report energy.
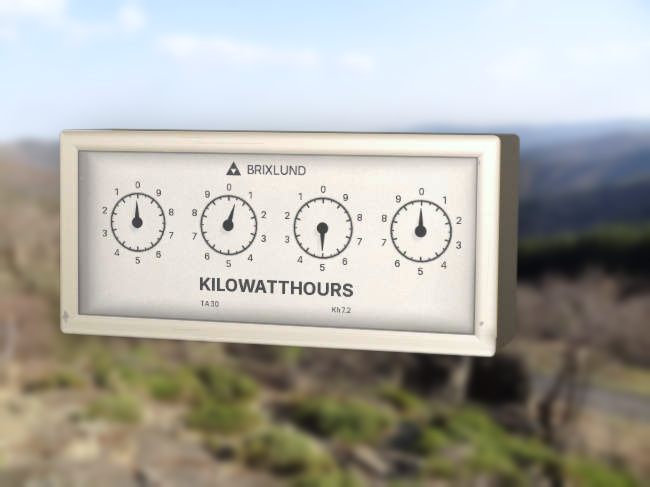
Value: 50 kWh
